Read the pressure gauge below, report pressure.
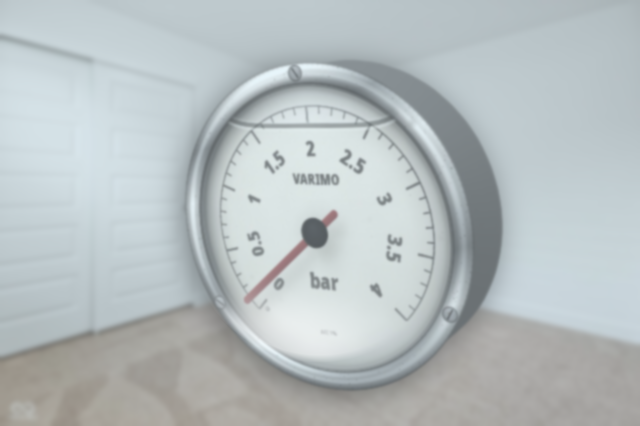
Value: 0.1 bar
